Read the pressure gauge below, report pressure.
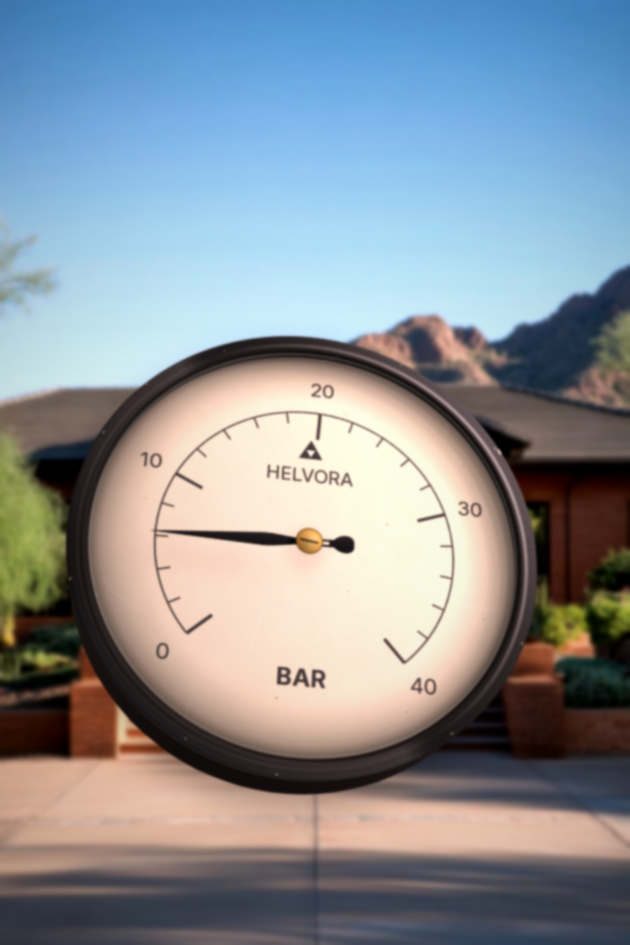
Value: 6 bar
